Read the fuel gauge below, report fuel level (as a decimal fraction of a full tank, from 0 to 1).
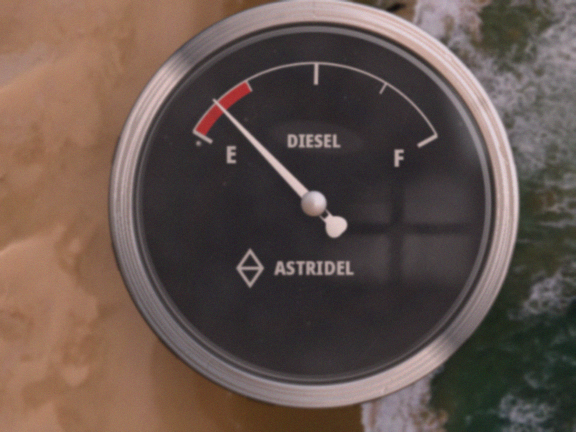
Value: 0.125
